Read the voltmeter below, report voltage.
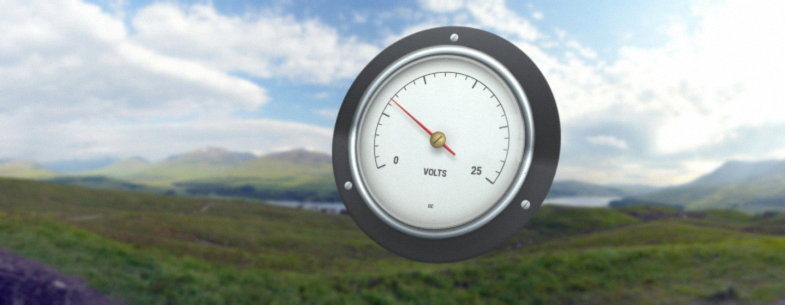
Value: 6.5 V
